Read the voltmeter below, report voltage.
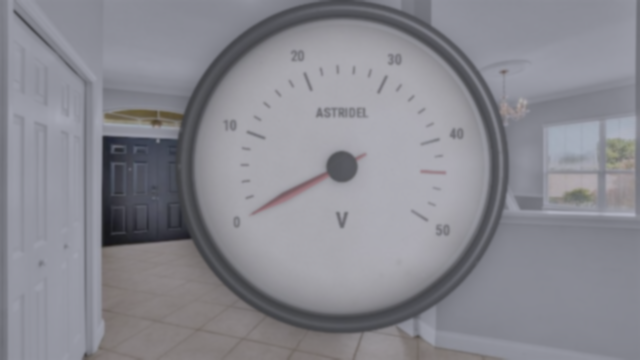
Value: 0 V
